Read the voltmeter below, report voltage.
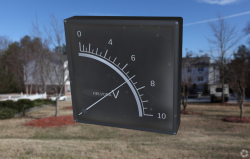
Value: 7 V
